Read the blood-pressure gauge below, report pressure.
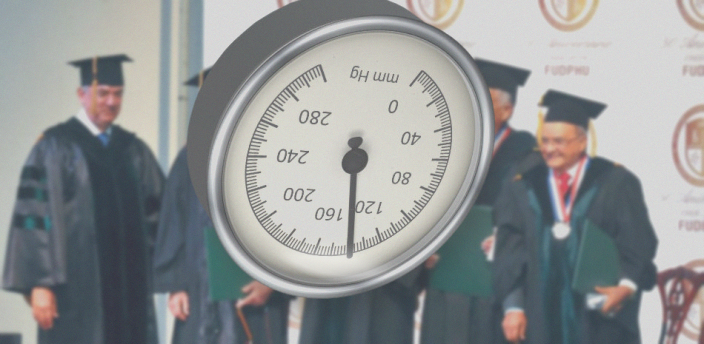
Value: 140 mmHg
